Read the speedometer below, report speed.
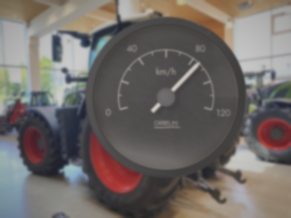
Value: 85 km/h
